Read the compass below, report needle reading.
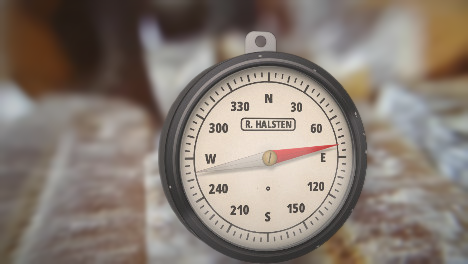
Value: 80 °
